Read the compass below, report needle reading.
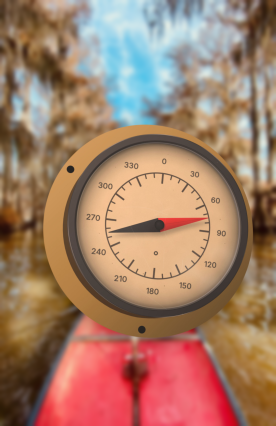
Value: 75 °
